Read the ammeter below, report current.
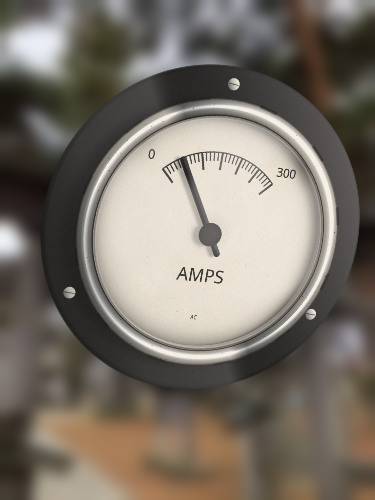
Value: 50 A
